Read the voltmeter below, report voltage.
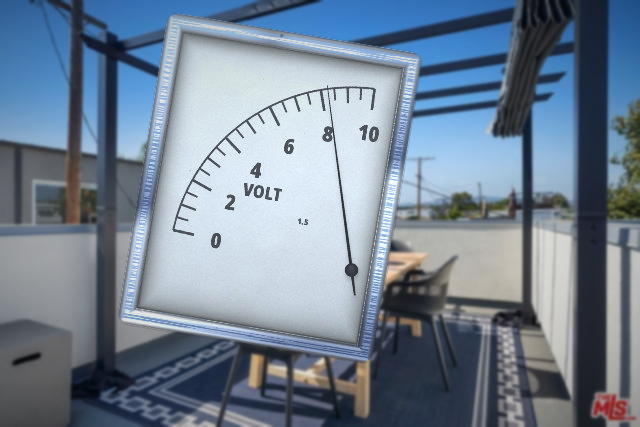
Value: 8.25 V
